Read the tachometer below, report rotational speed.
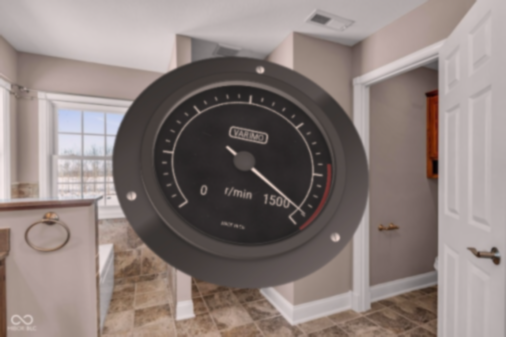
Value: 1450 rpm
